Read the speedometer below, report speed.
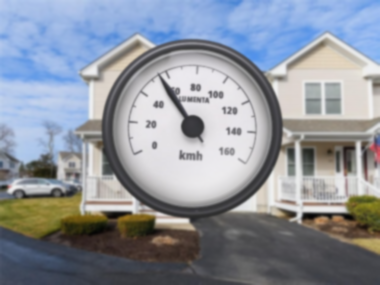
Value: 55 km/h
